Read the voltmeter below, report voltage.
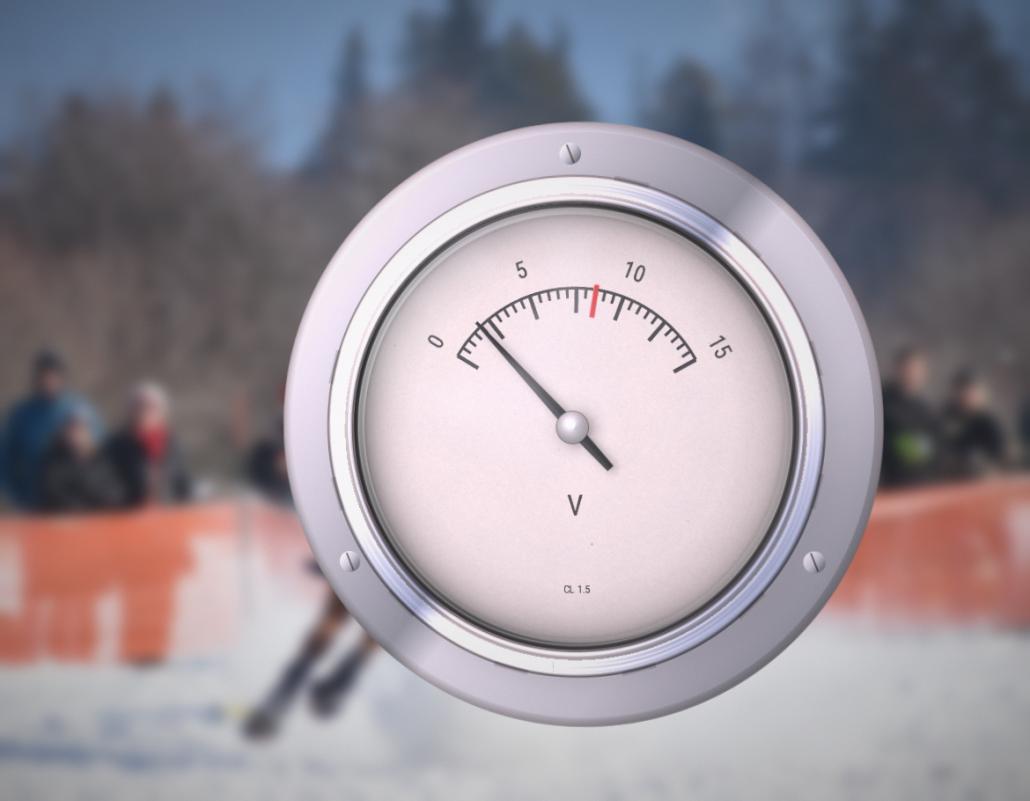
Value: 2 V
